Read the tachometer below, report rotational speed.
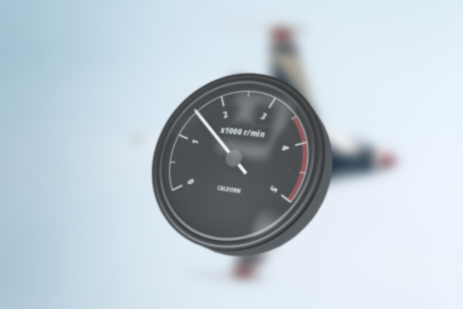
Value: 1500 rpm
